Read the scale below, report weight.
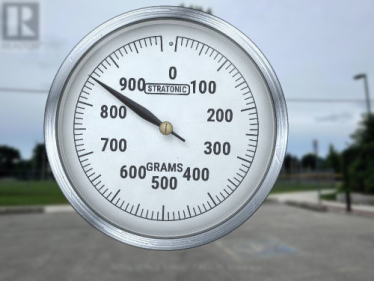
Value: 850 g
